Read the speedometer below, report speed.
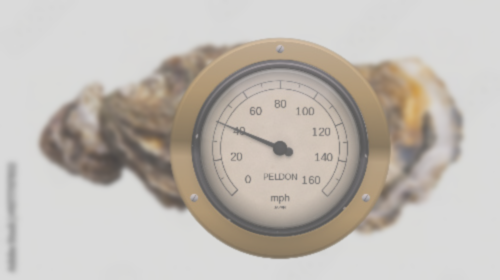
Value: 40 mph
